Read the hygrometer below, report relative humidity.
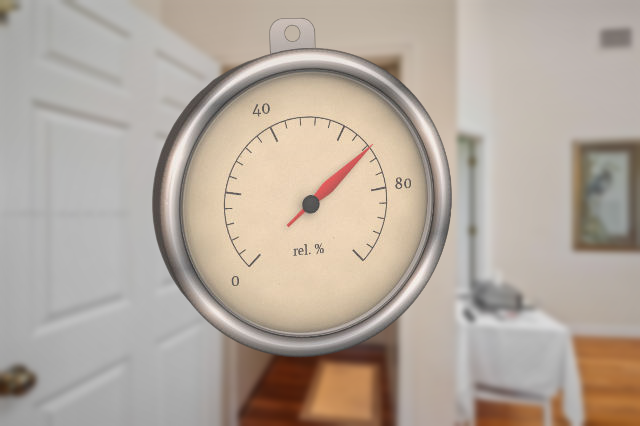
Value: 68 %
